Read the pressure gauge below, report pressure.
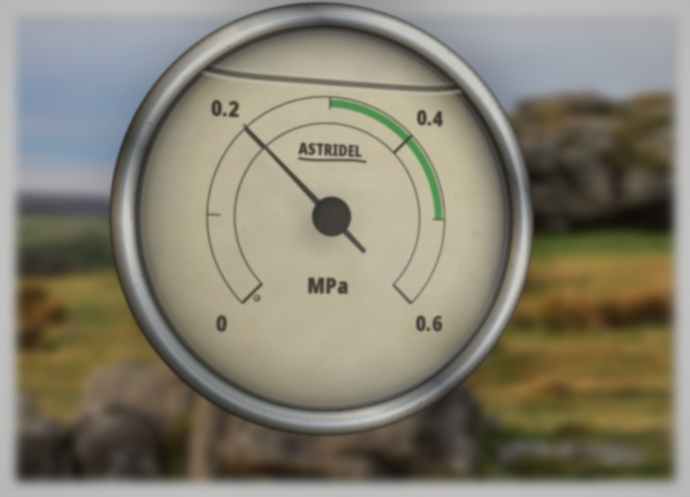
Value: 0.2 MPa
